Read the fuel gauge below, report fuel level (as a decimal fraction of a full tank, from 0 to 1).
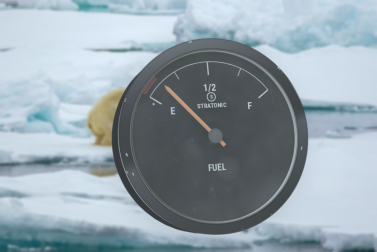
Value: 0.125
